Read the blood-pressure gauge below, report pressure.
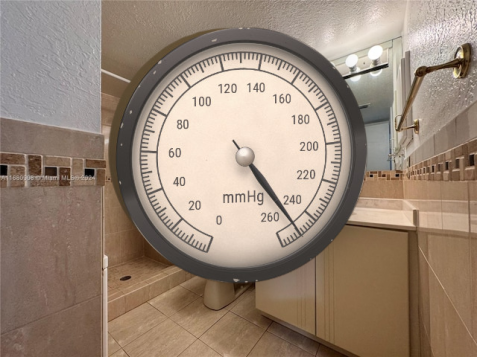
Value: 250 mmHg
